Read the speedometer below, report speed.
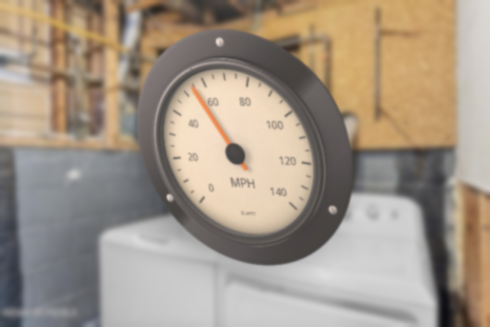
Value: 55 mph
